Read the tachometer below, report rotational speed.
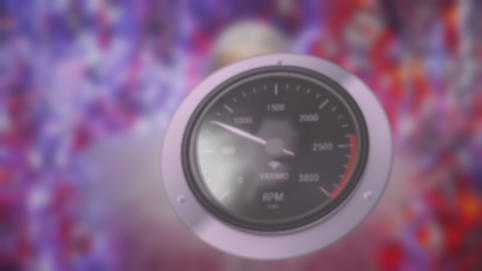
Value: 800 rpm
